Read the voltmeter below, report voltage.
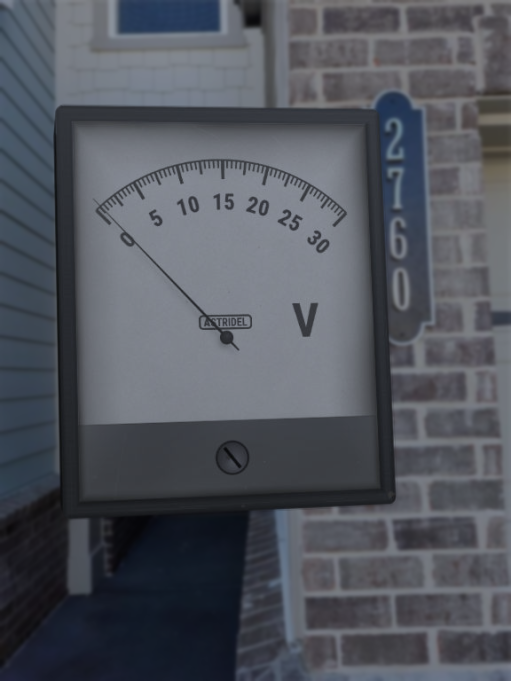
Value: 0.5 V
